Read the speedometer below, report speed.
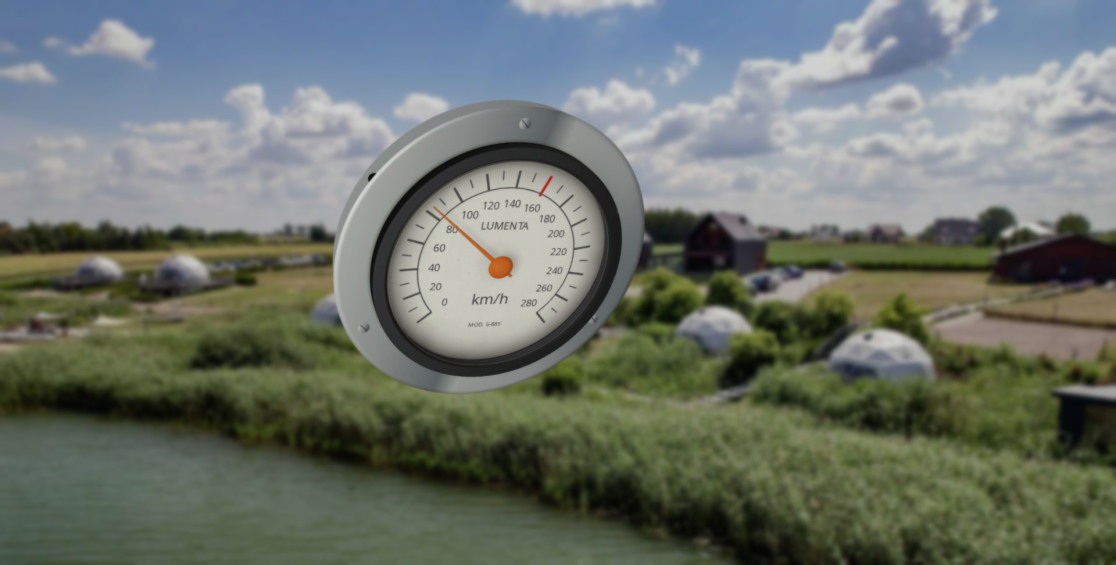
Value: 85 km/h
